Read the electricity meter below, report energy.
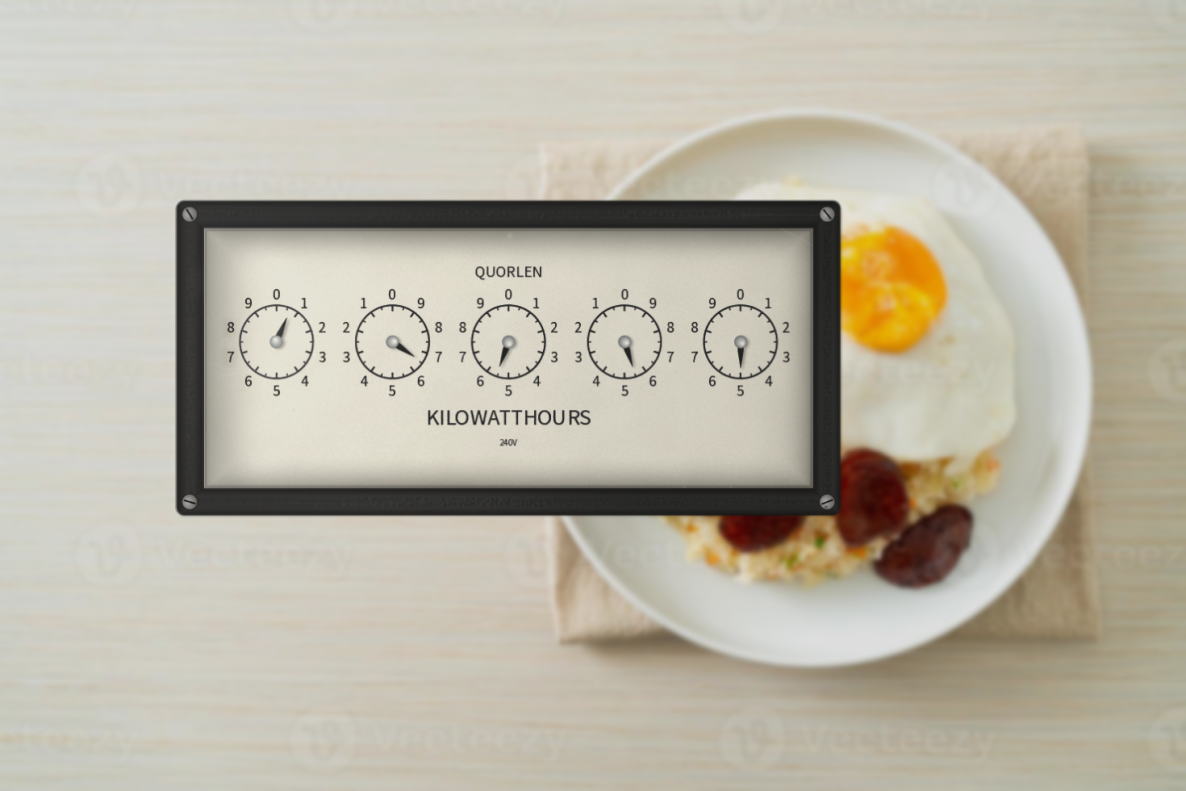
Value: 6555 kWh
